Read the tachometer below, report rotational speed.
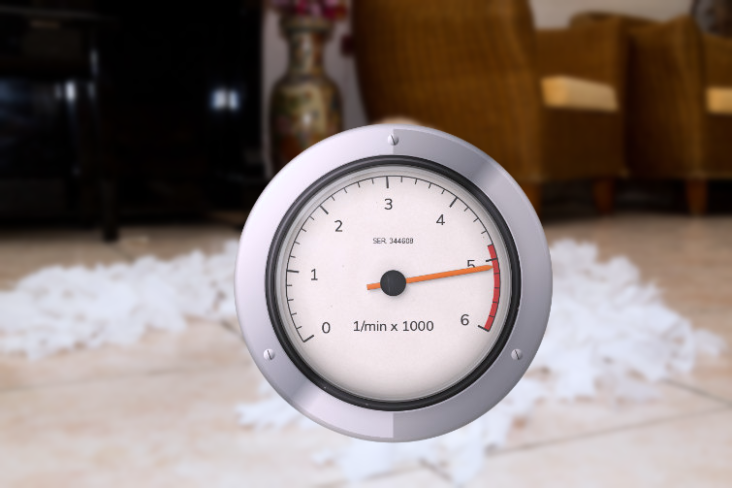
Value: 5100 rpm
